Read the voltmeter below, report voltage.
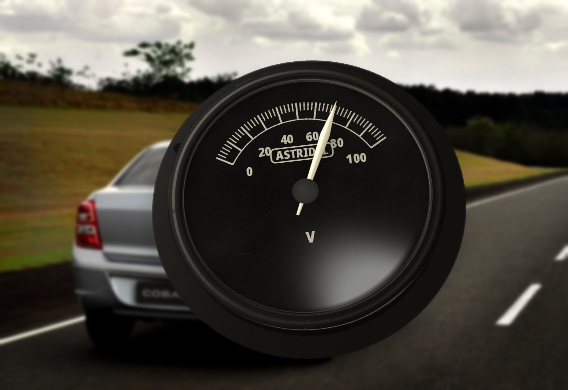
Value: 70 V
